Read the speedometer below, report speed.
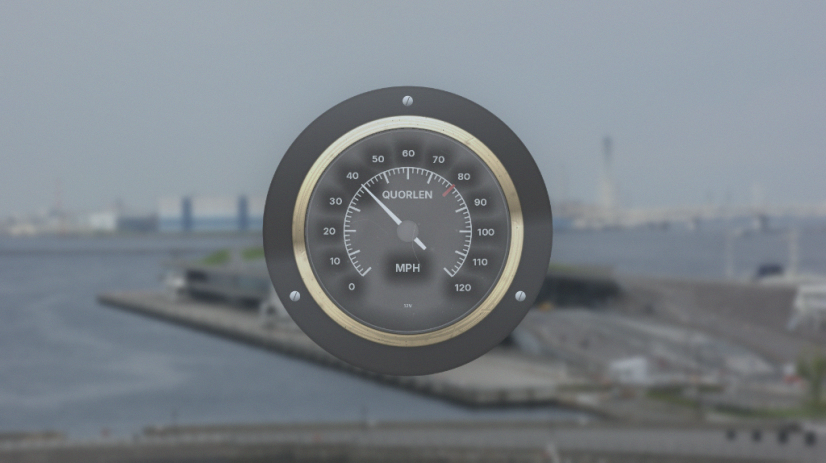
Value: 40 mph
